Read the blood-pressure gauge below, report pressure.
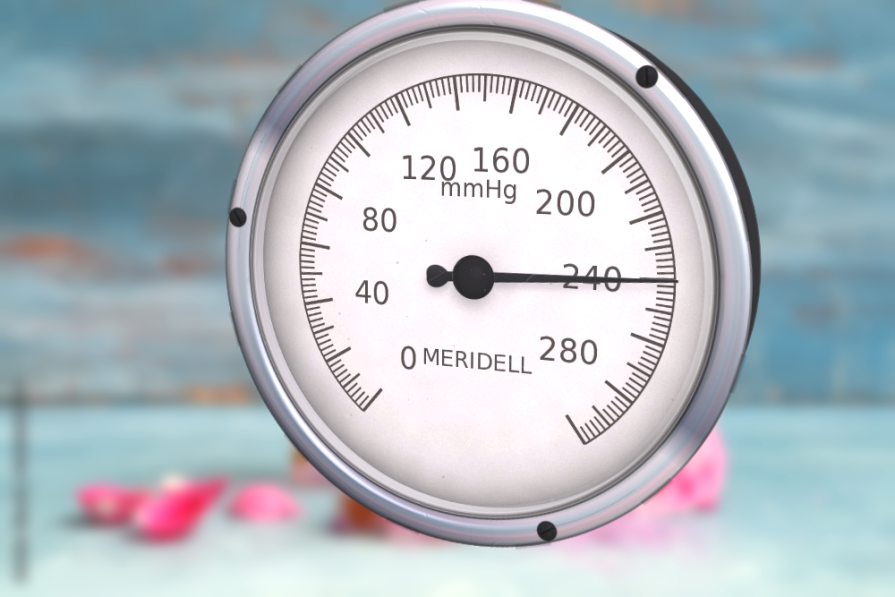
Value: 240 mmHg
